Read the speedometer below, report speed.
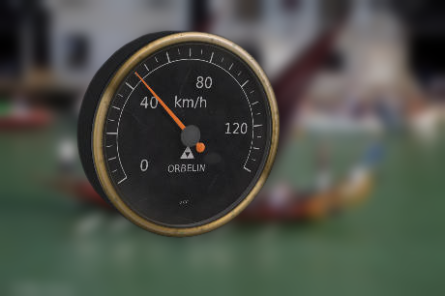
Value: 45 km/h
